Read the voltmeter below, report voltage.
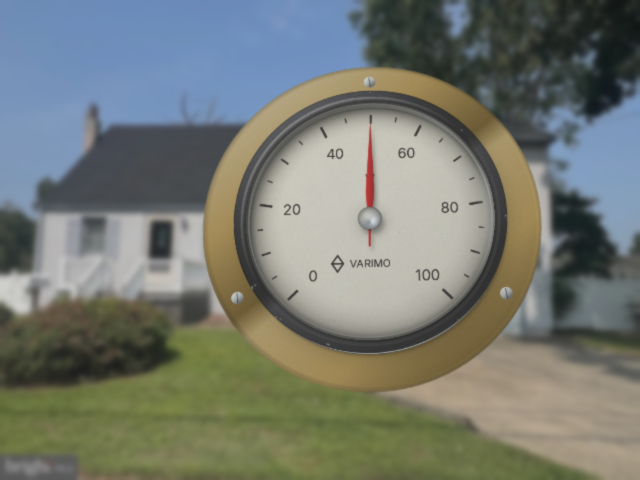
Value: 50 V
